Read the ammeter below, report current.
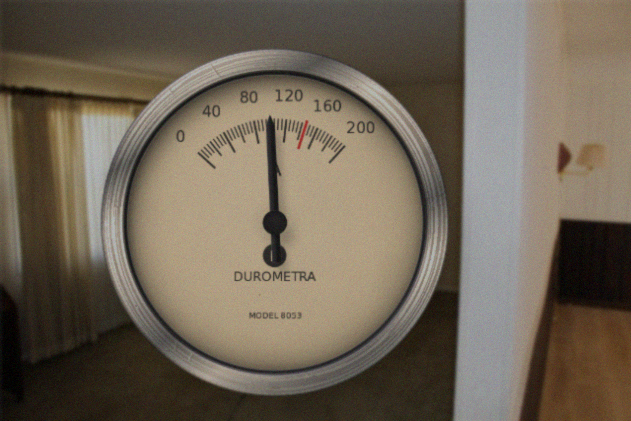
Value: 100 A
